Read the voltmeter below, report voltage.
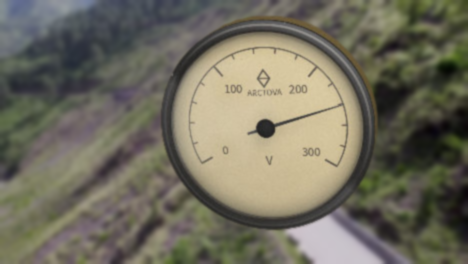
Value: 240 V
